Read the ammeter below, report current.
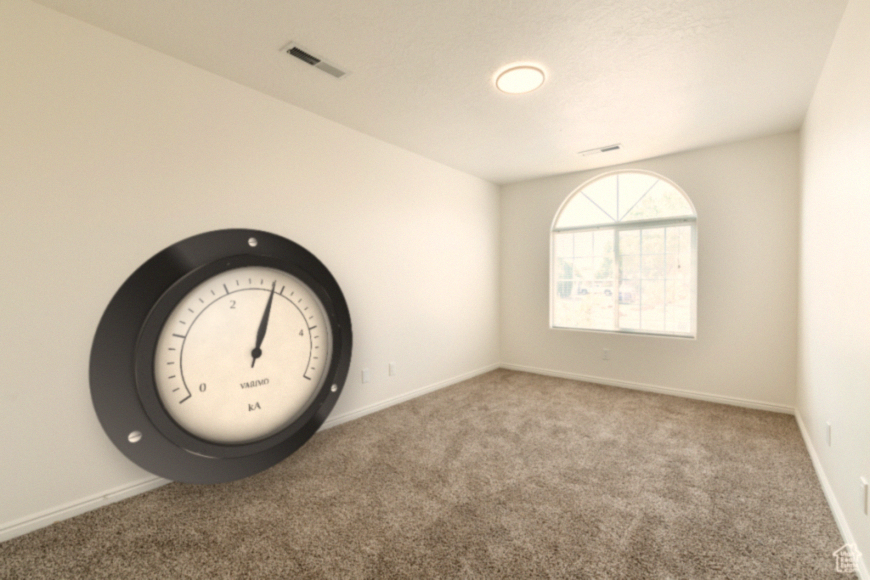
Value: 2.8 kA
